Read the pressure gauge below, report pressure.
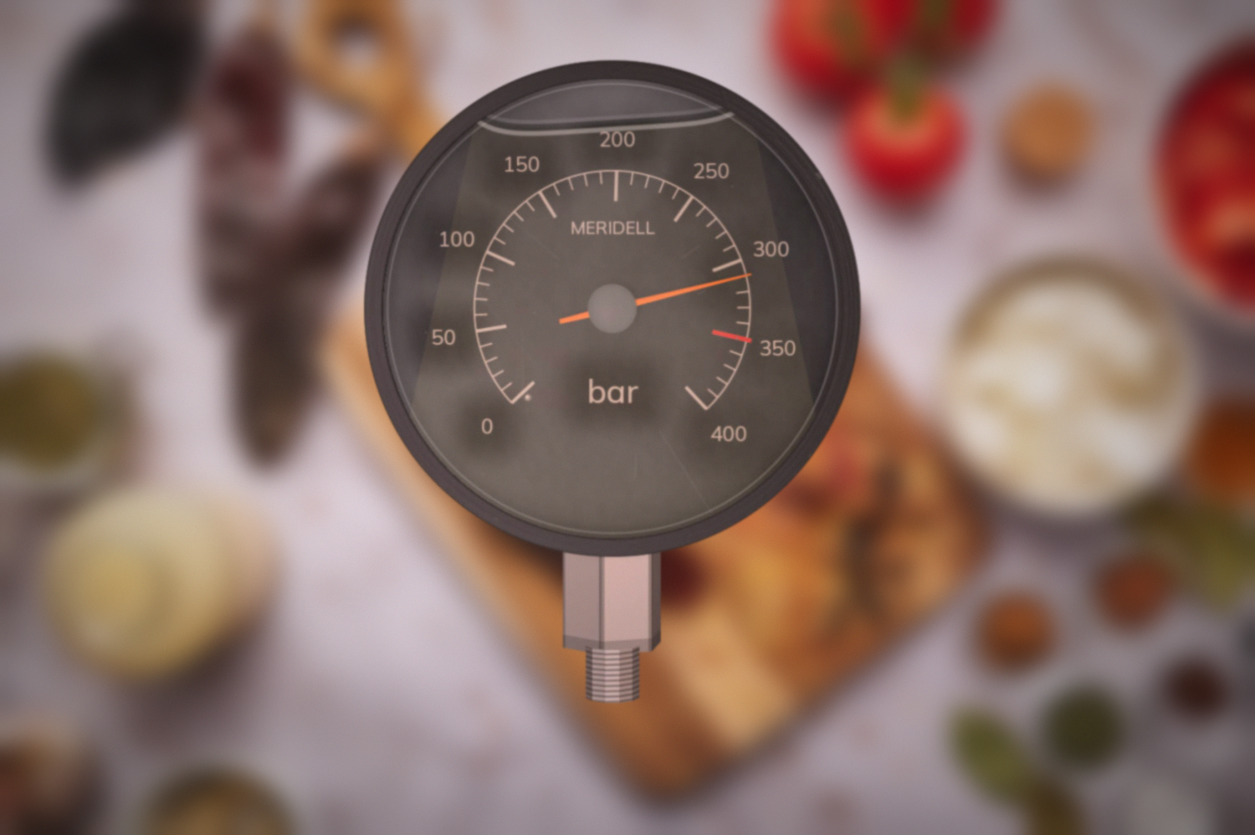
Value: 310 bar
